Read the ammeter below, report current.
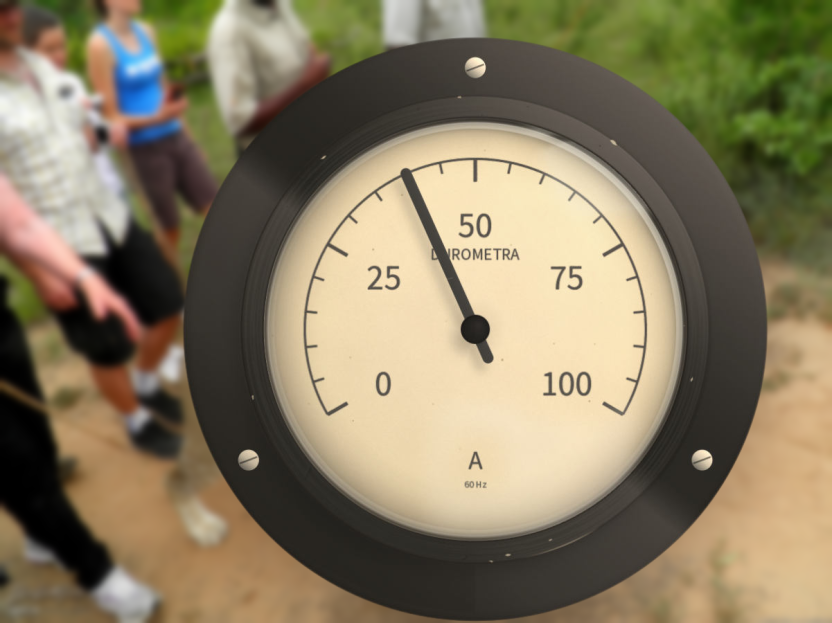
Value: 40 A
